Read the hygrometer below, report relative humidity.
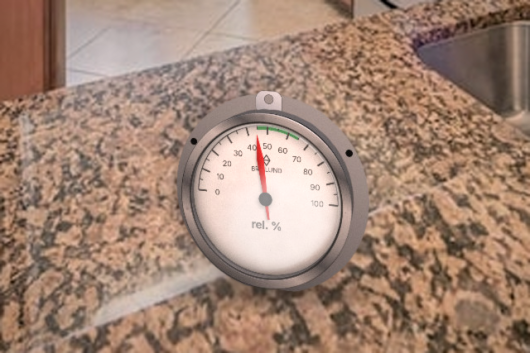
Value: 45 %
